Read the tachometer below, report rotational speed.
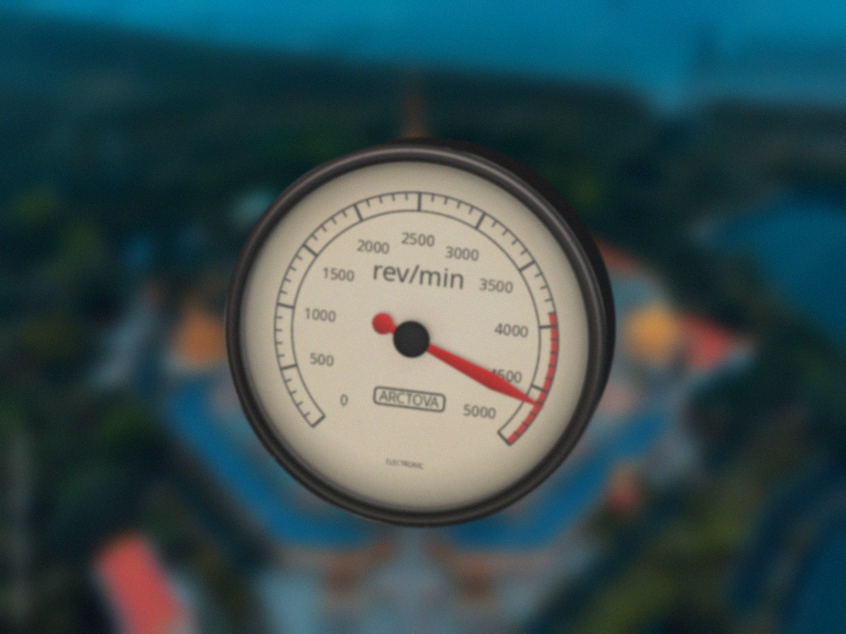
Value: 4600 rpm
